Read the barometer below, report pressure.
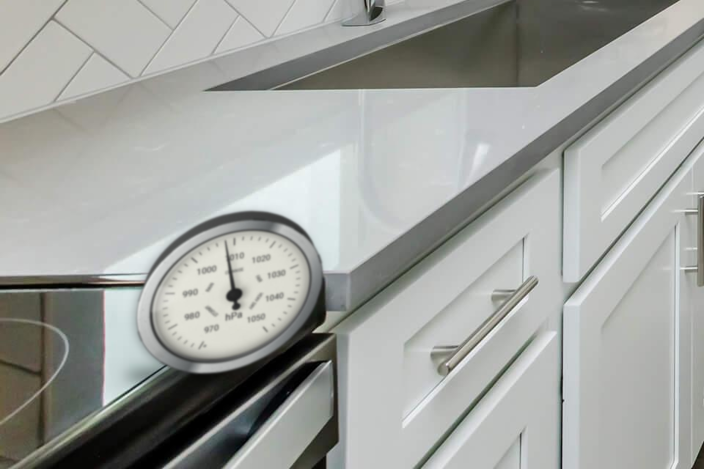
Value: 1008 hPa
